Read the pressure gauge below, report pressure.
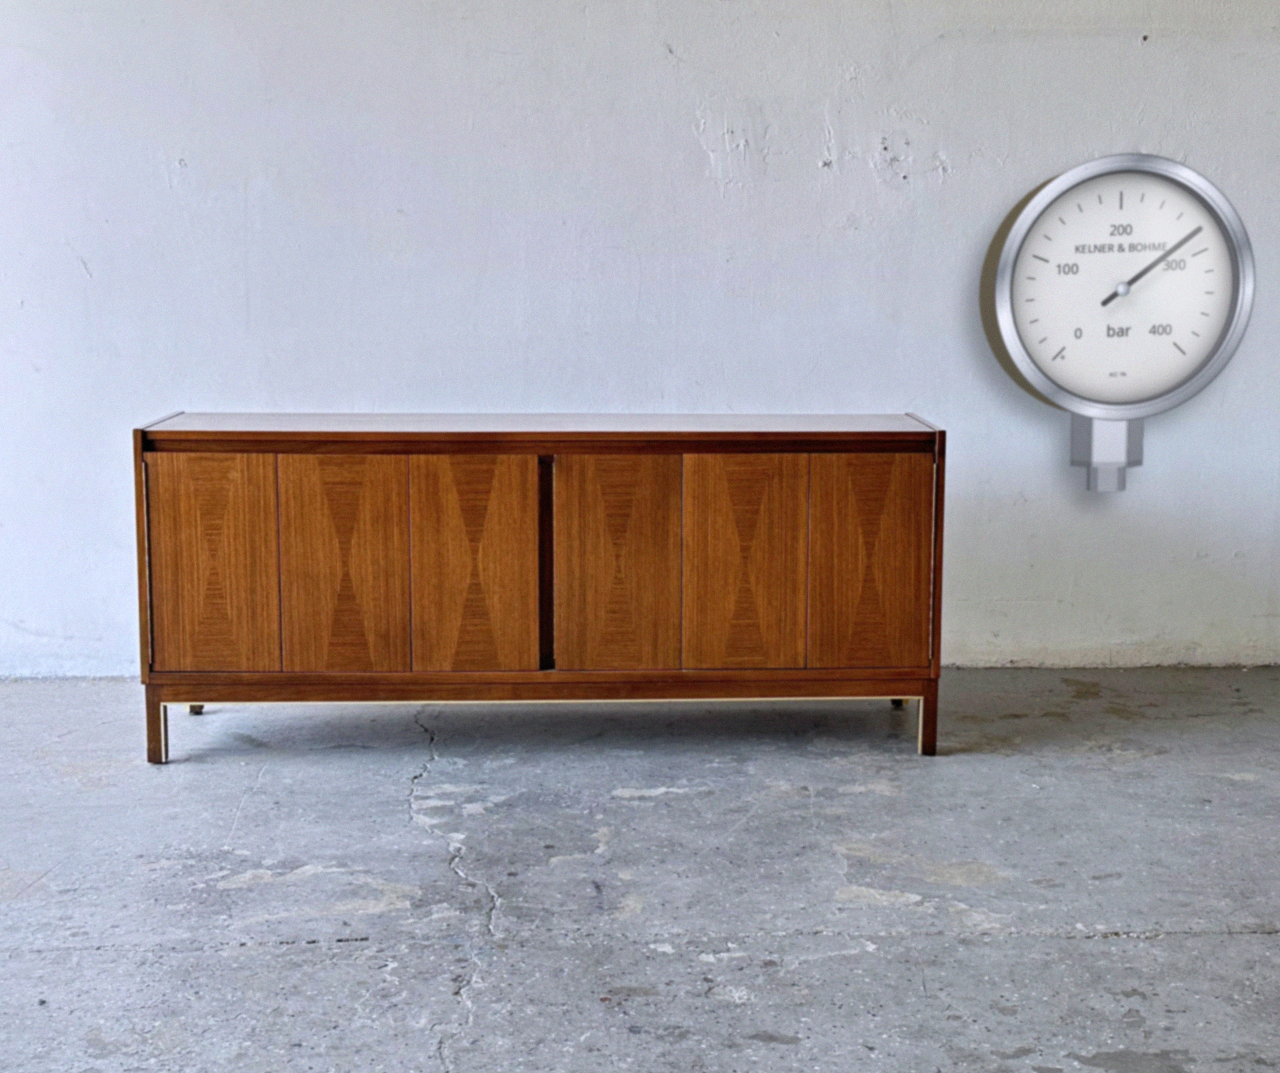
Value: 280 bar
